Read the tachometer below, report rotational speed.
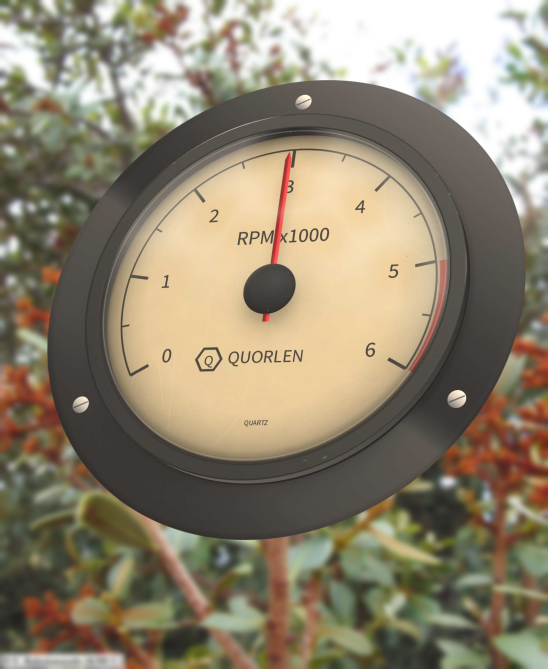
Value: 3000 rpm
